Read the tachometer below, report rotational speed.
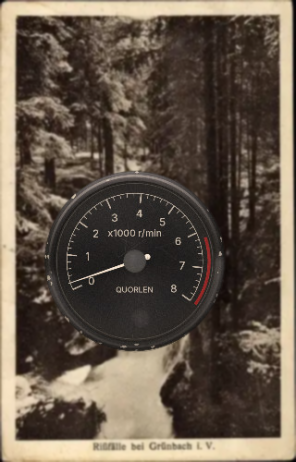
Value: 200 rpm
